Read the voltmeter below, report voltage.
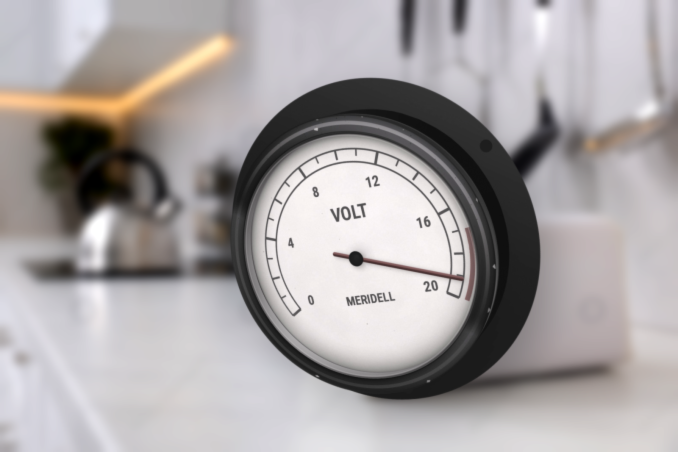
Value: 19 V
